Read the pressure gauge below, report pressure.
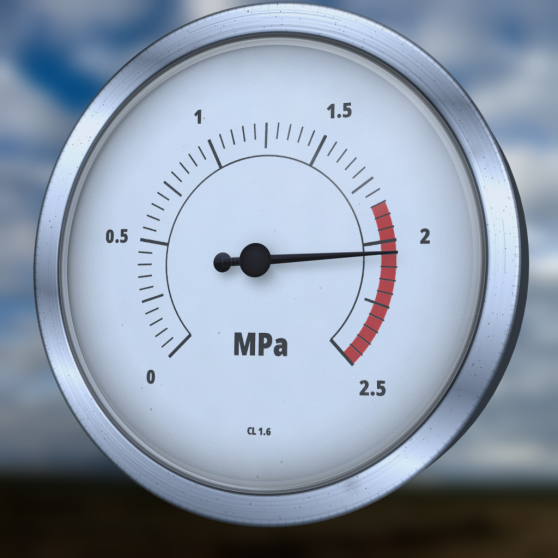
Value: 2.05 MPa
